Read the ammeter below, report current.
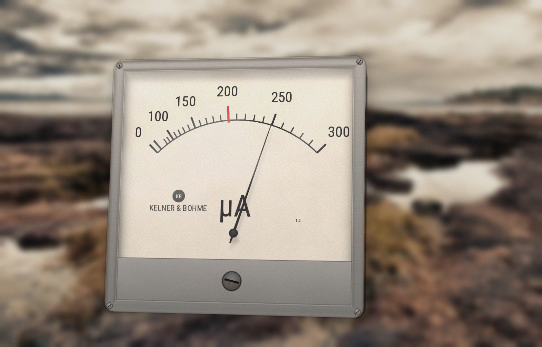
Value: 250 µA
